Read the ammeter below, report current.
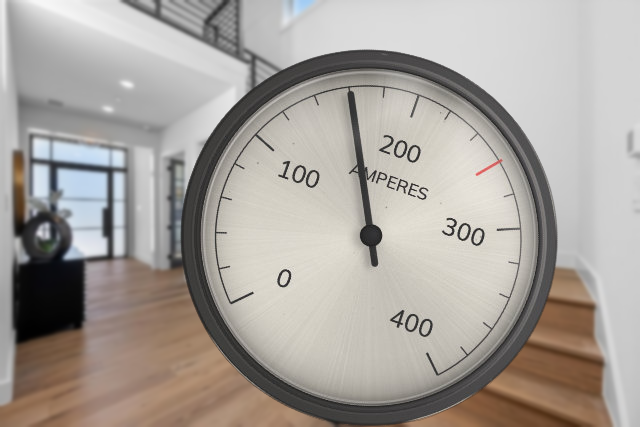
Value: 160 A
